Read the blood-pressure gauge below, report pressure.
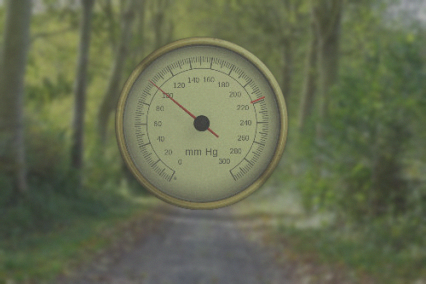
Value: 100 mmHg
